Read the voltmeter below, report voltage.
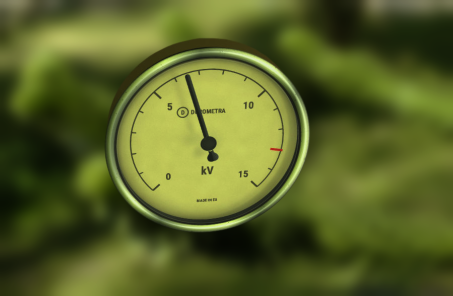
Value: 6.5 kV
